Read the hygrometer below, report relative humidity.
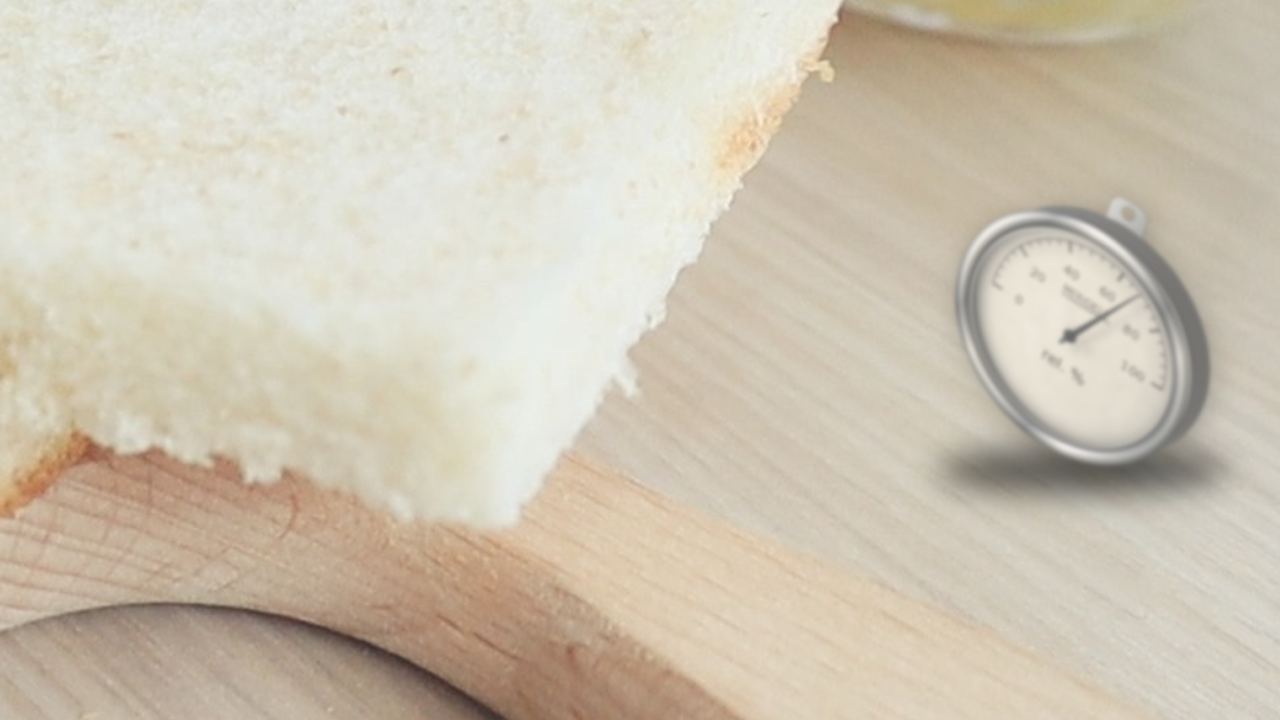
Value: 68 %
